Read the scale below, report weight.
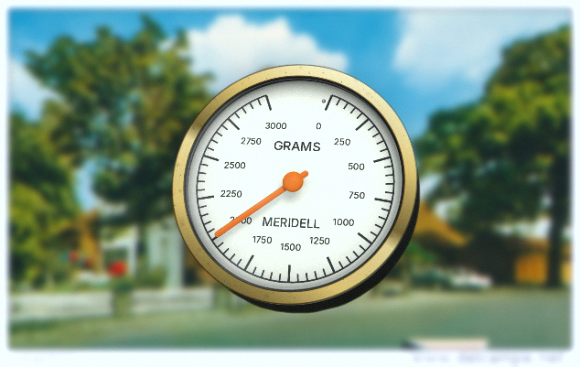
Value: 2000 g
